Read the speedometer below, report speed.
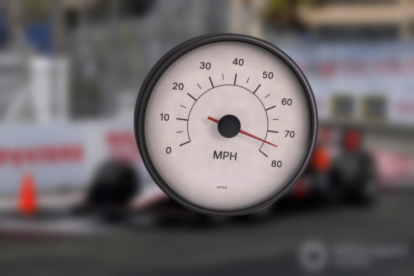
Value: 75 mph
